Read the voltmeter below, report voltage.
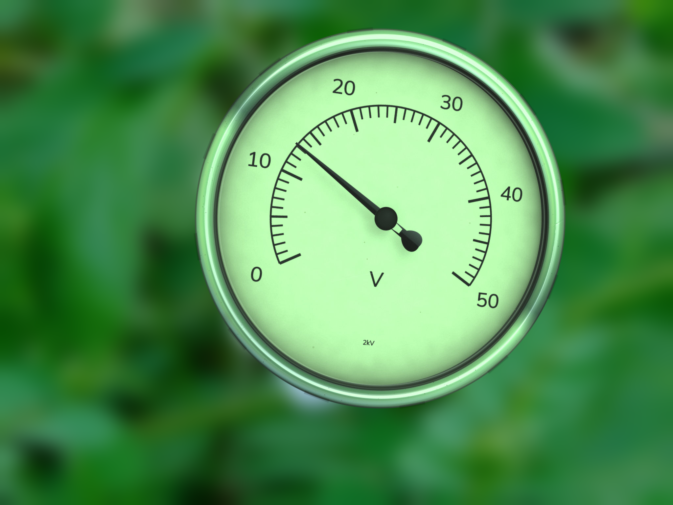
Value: 13 V
